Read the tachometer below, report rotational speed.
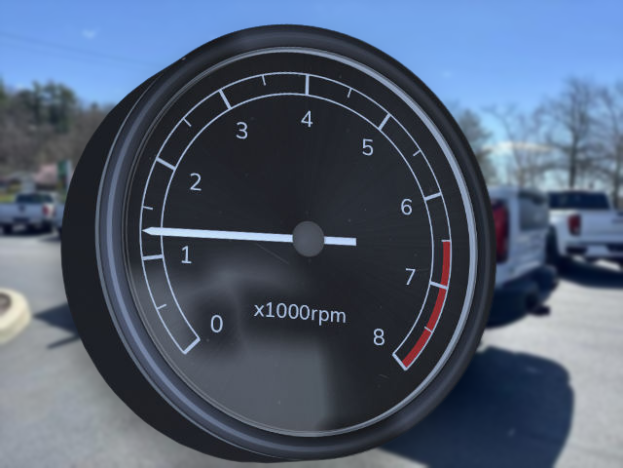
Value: 1250 rpm
